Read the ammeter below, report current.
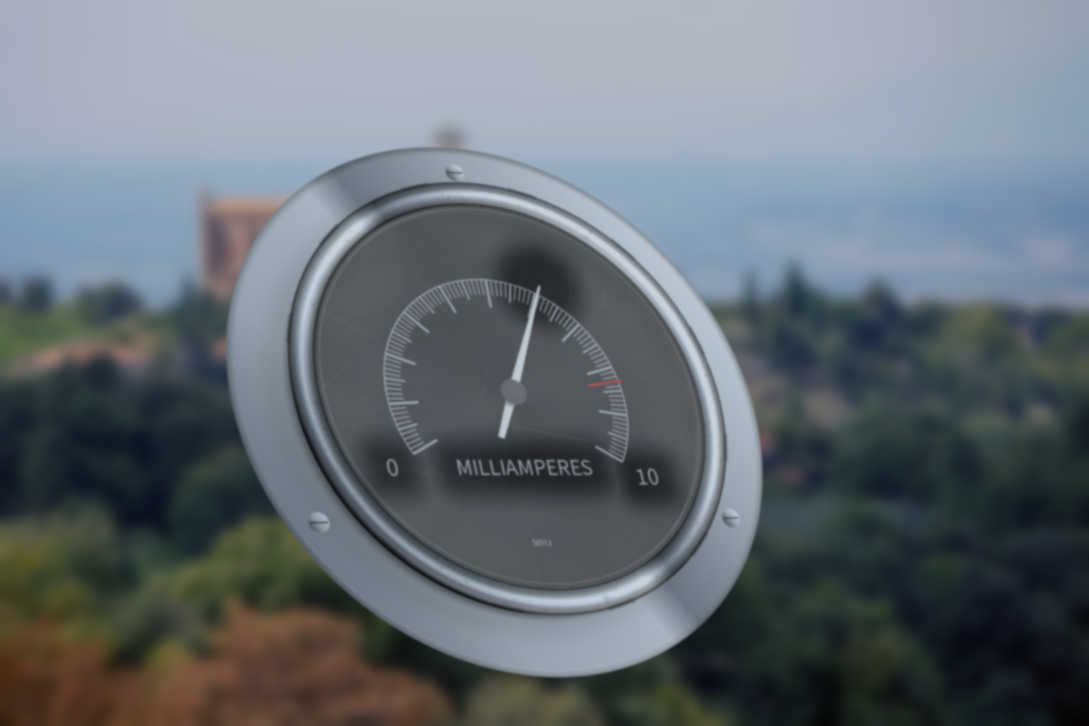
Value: 6 mA
